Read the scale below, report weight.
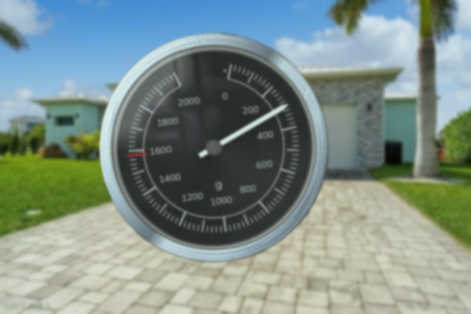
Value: 300 g
